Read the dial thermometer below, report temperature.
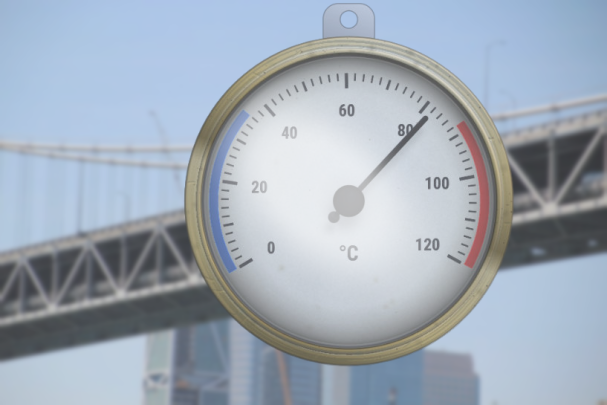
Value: 82 °C
